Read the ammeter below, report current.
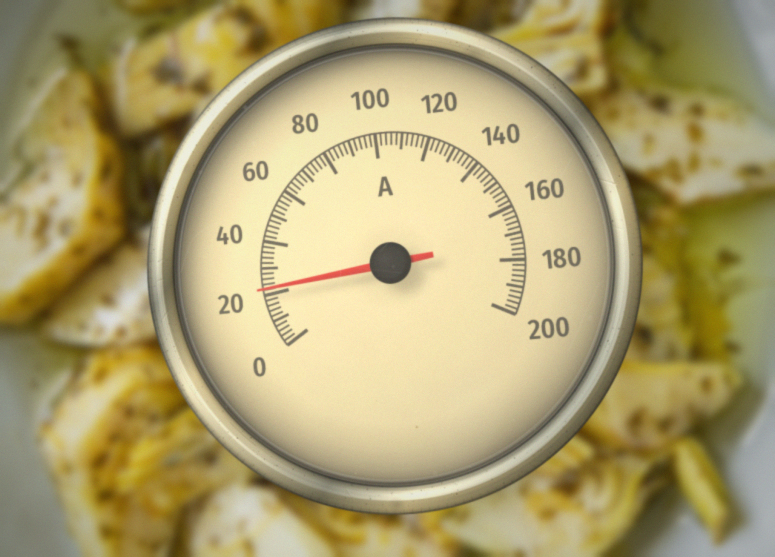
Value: 22 A
